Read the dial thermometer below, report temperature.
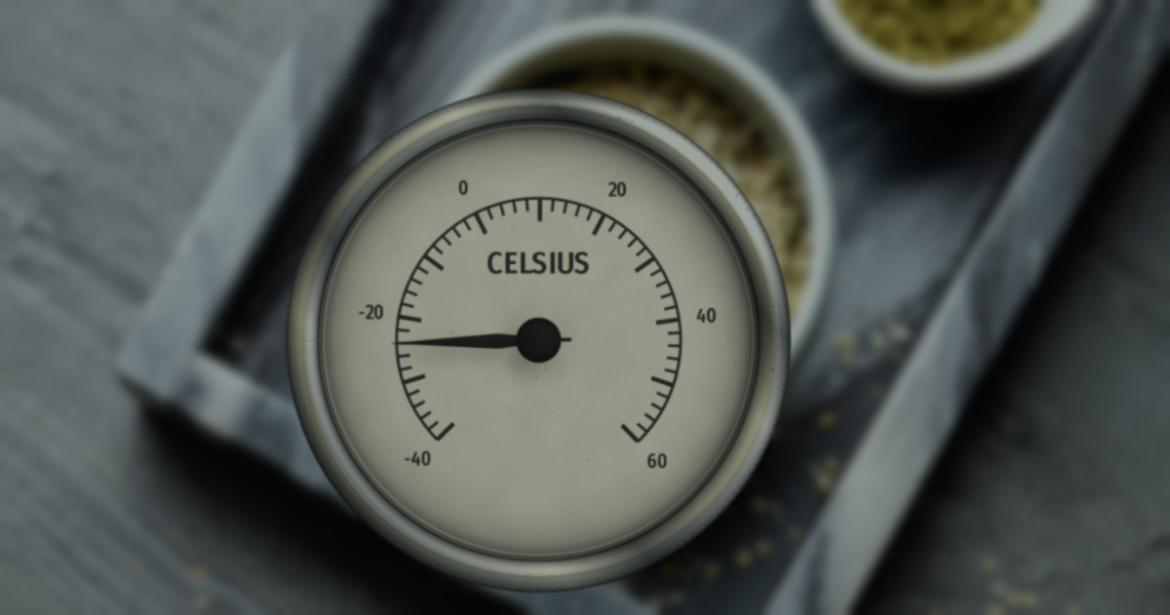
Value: -24 °C
